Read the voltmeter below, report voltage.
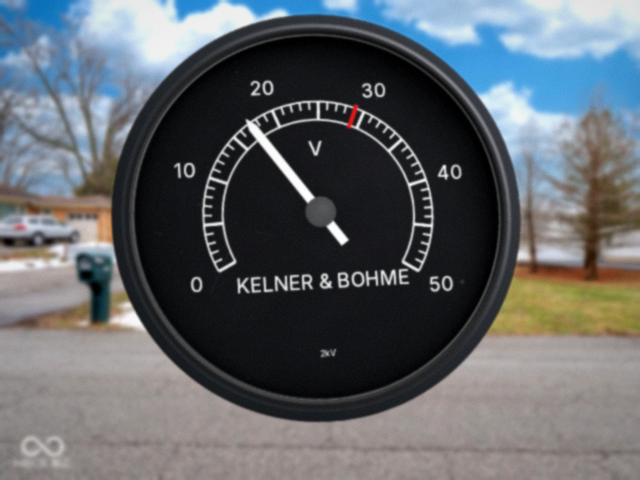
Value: 17 V
